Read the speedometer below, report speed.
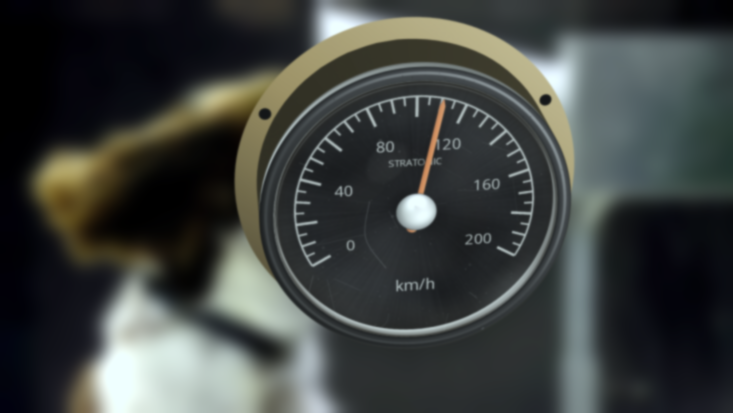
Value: 110 km/h
